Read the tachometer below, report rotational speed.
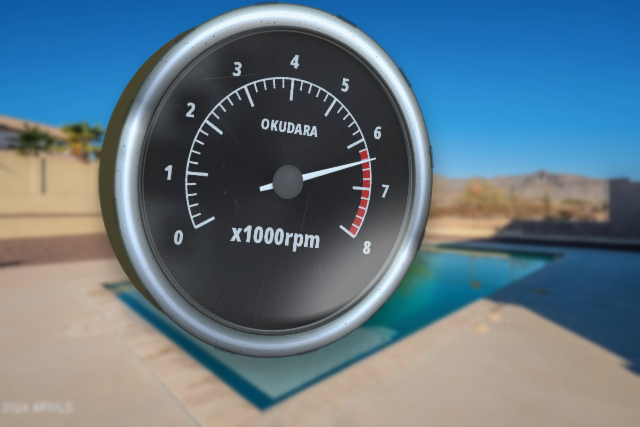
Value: 6400 rpm
